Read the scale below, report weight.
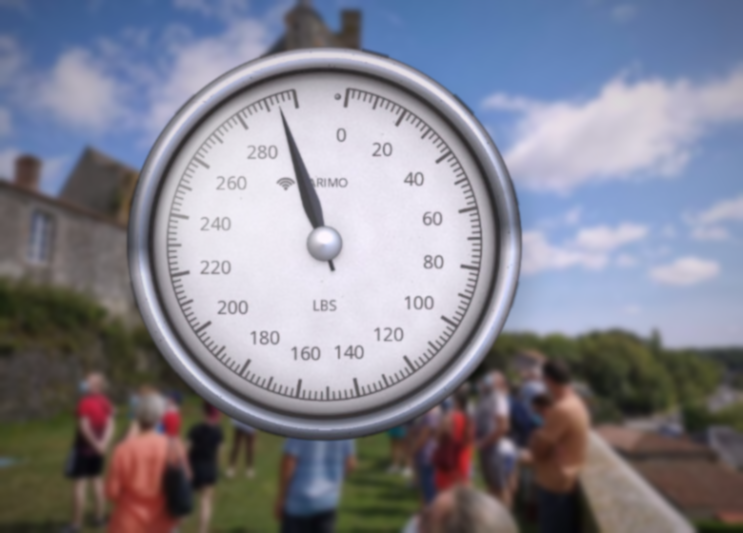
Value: 294 lb
